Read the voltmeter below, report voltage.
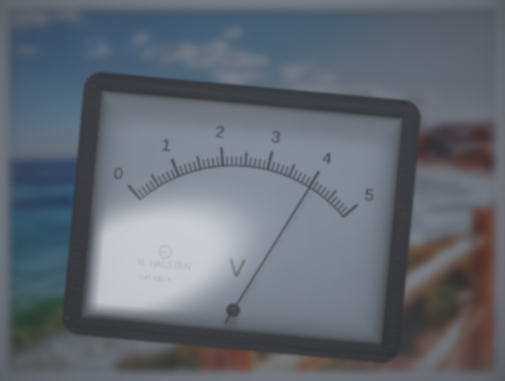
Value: 4 V
